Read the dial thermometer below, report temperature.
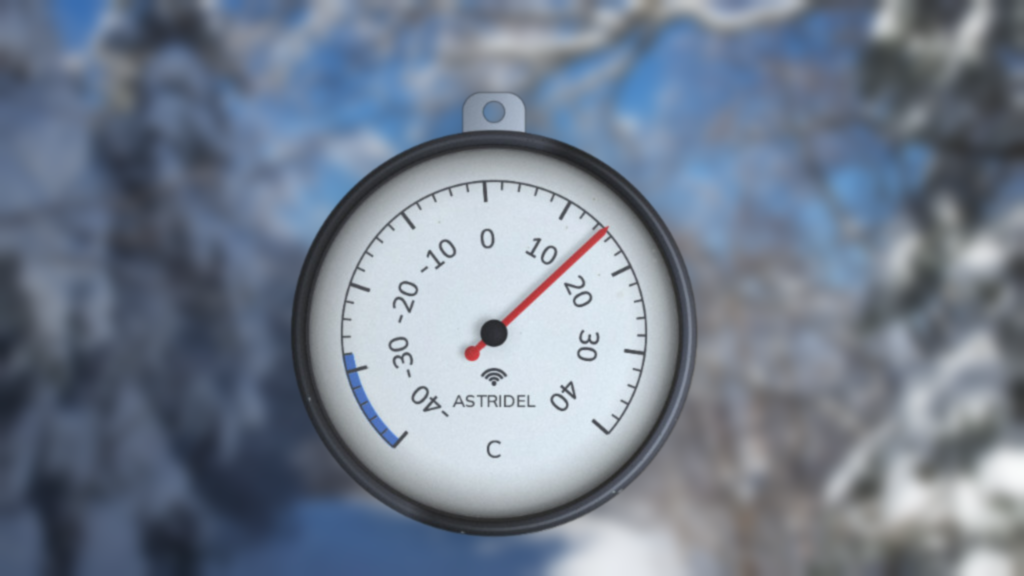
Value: 15 °C
